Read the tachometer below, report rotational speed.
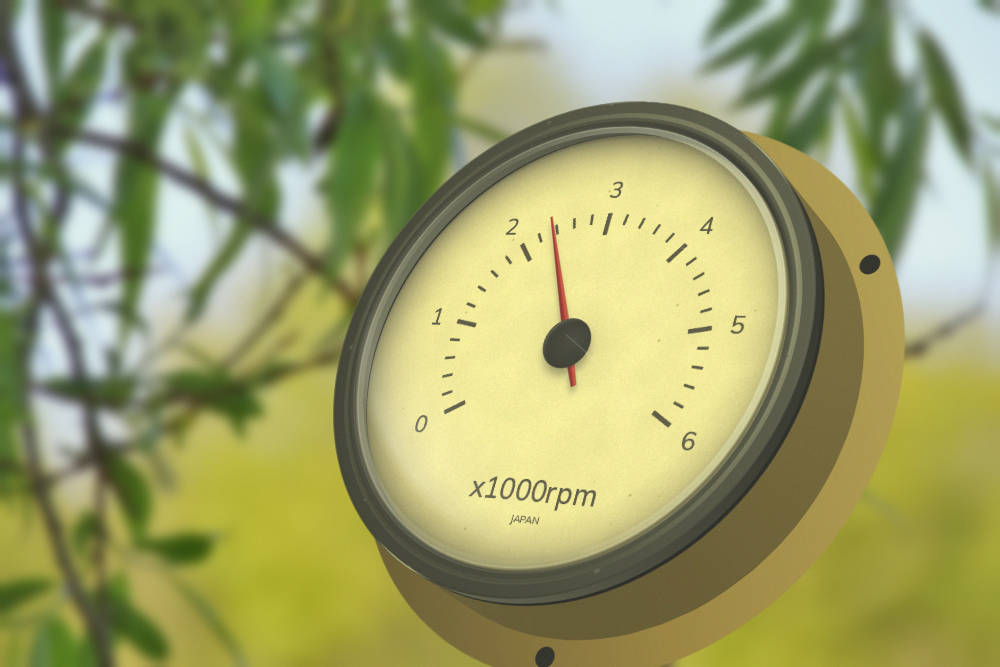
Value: 2400 rpm
